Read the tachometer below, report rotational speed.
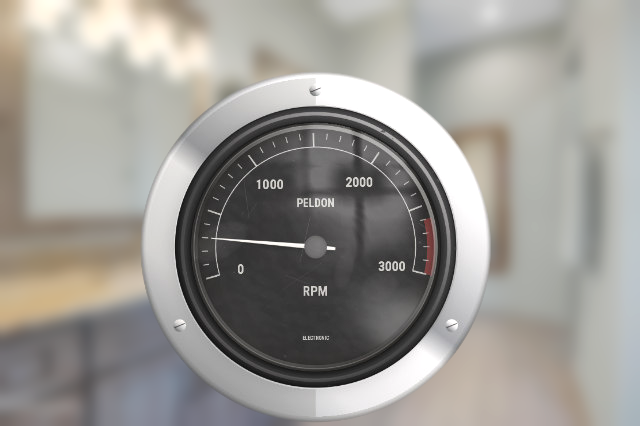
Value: 300 rpm
